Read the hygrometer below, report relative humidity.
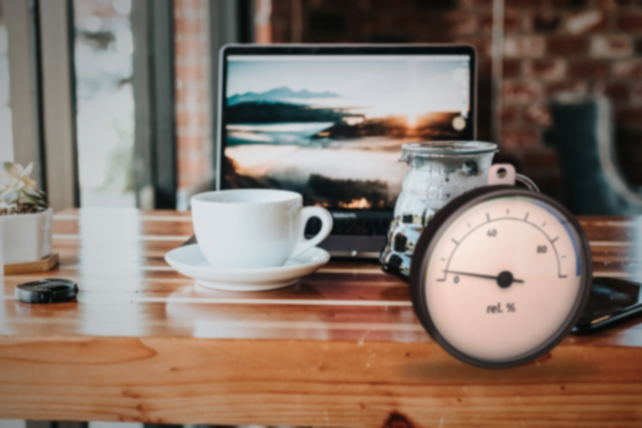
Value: 5 %
